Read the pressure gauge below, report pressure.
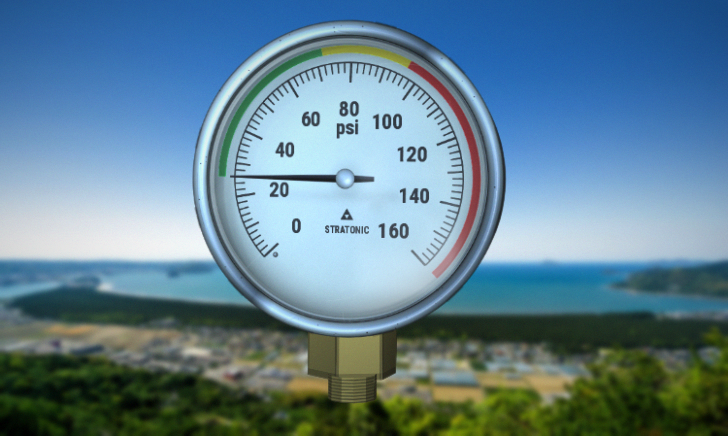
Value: 26 psi
